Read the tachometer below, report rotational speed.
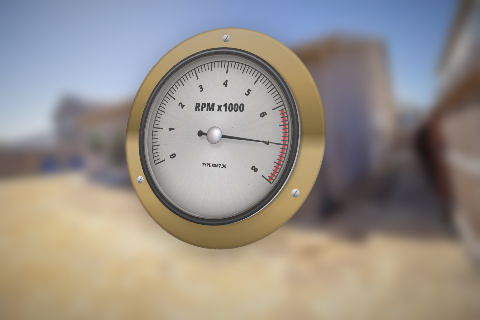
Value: 7000 rpm
